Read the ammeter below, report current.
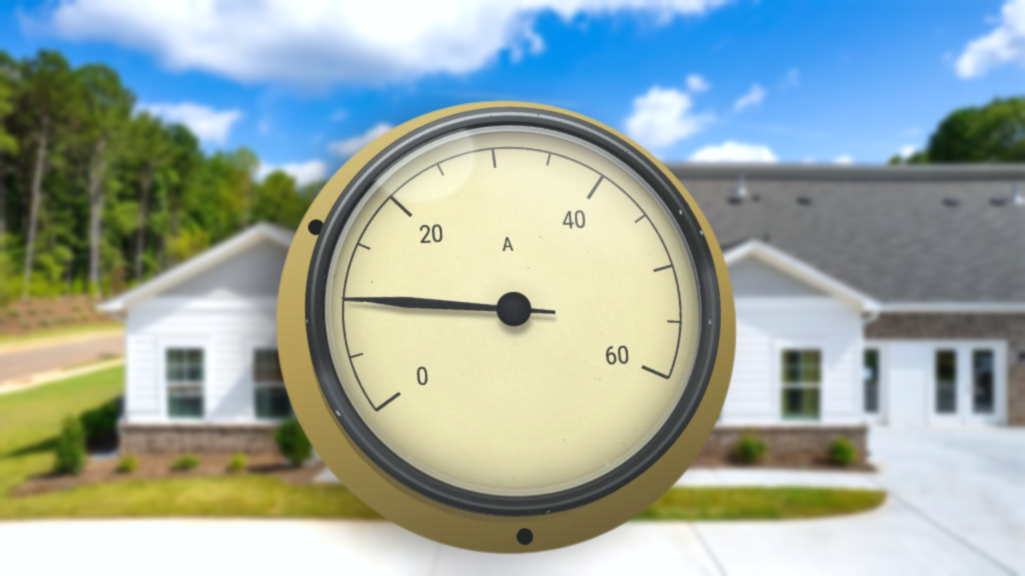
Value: 10 A
